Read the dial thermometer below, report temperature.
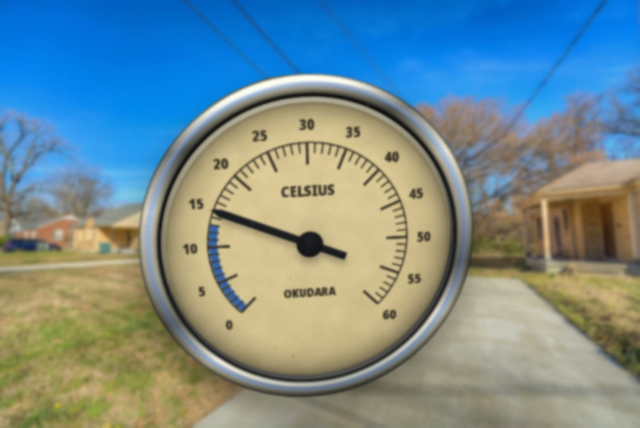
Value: 15 °C
